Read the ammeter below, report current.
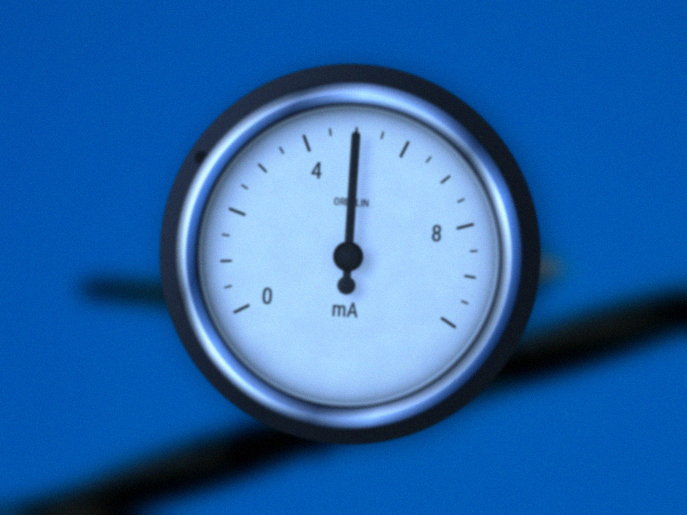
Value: 5 mA
